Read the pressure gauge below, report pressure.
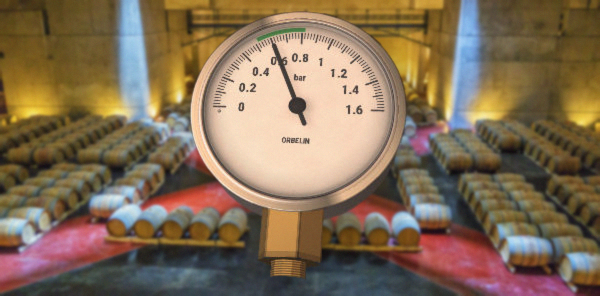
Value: 0.6 bar
